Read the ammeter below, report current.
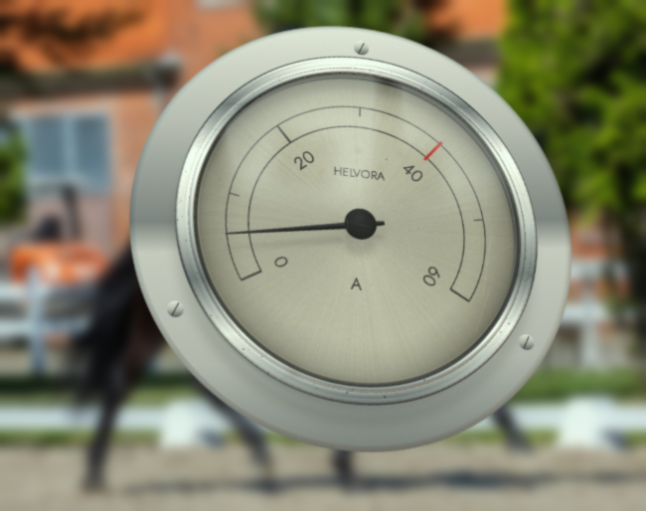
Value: 5 A
